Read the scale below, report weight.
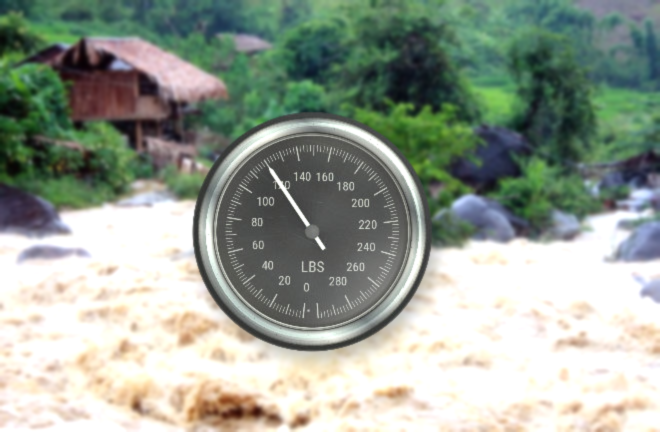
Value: 120 lb
